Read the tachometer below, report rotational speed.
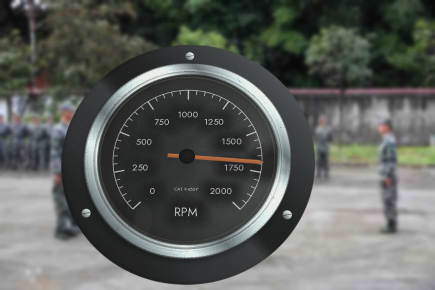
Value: 1700 rpm
